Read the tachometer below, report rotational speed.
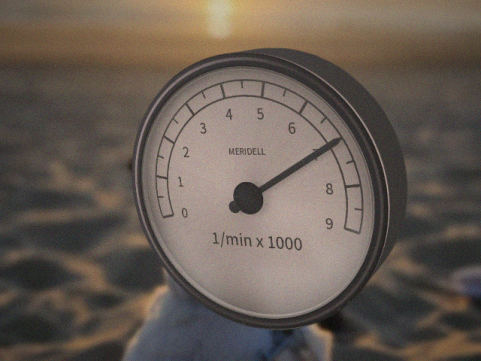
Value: 7000 rpm
